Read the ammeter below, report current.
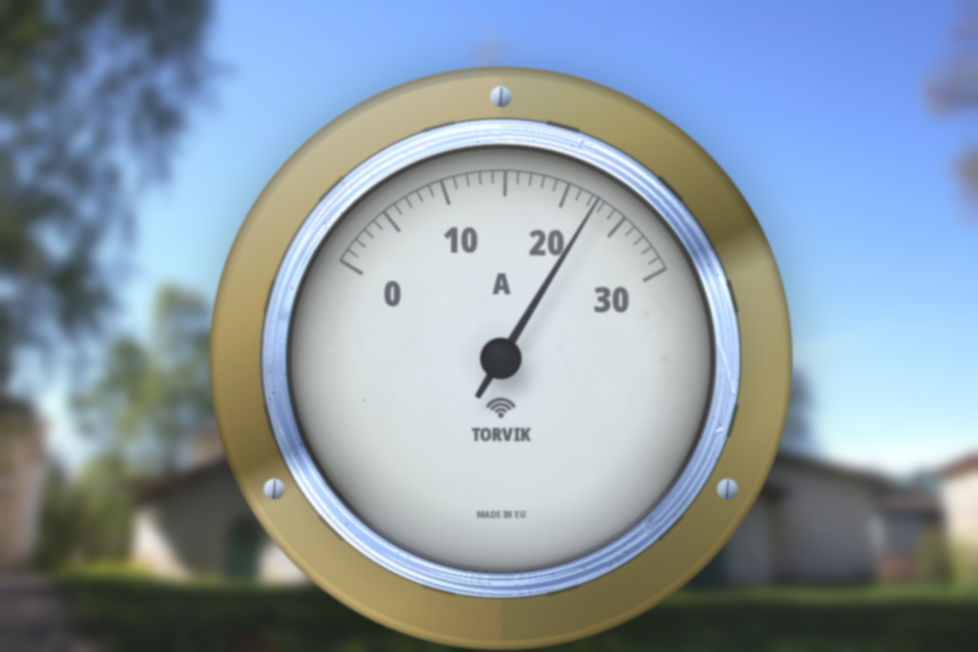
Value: 22.5 A
